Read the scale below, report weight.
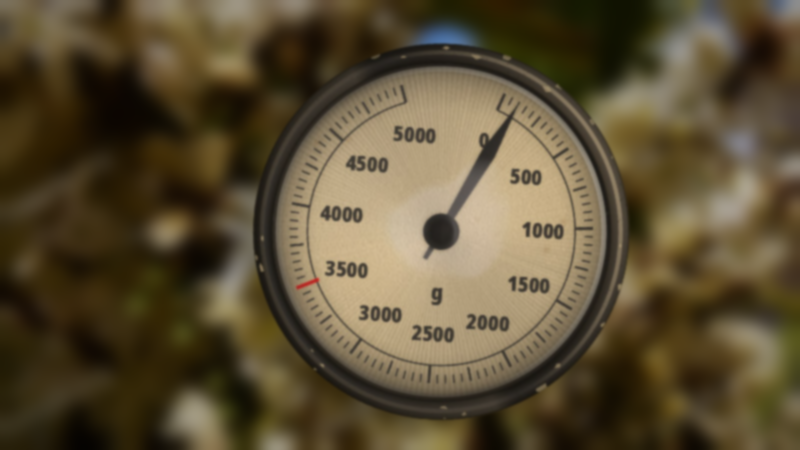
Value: 100 g
